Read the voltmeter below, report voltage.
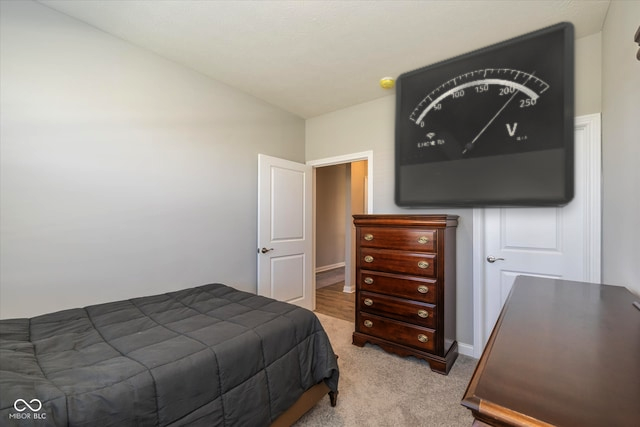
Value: 220 V
